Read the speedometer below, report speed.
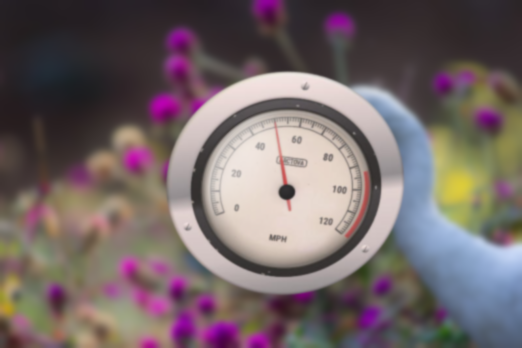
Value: 50 mph
